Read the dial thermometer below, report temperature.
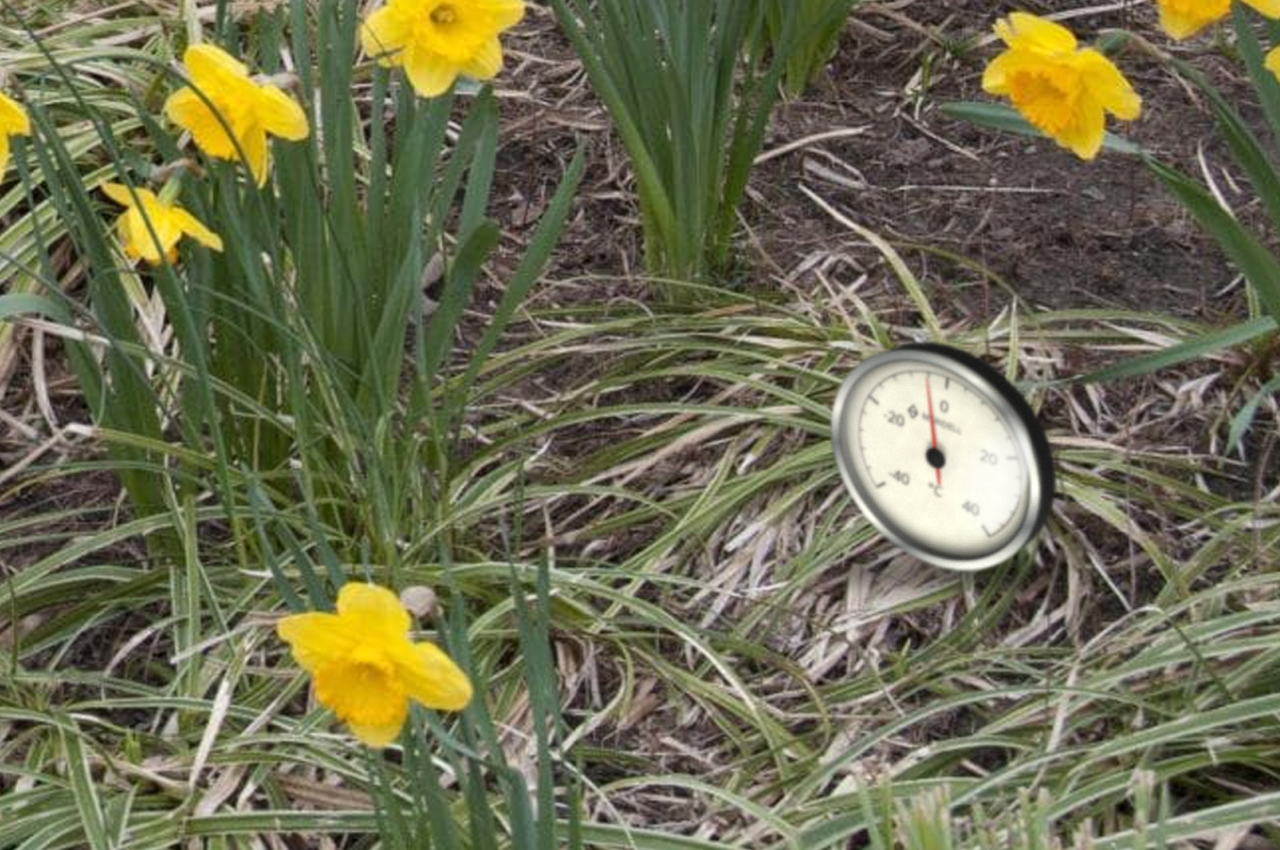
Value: -4 °C
